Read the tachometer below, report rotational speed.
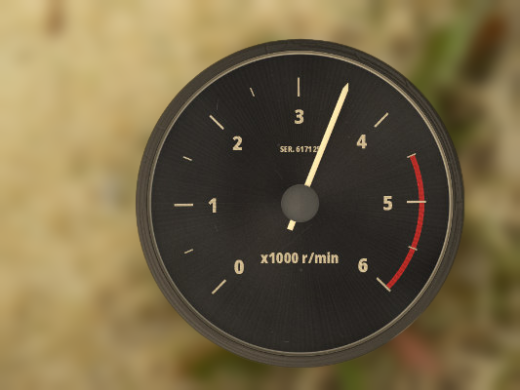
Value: 3500 rpm
